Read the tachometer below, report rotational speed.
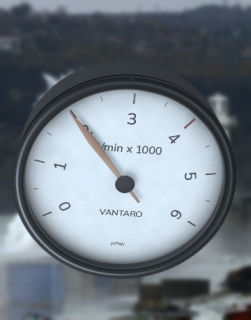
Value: 2000 rpm
